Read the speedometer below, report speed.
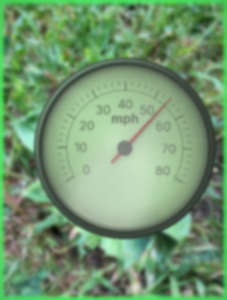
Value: 54 mph
